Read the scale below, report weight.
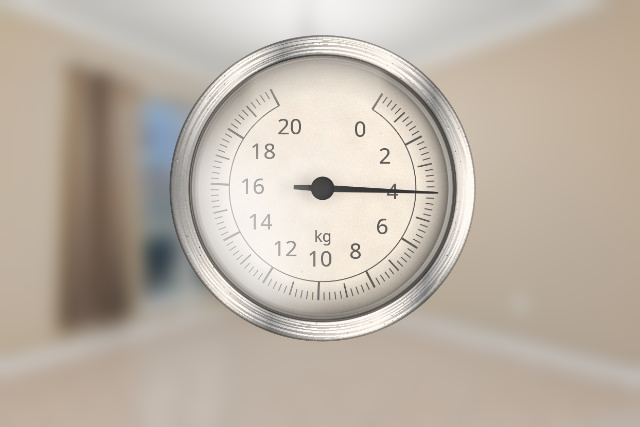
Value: 4 kg
